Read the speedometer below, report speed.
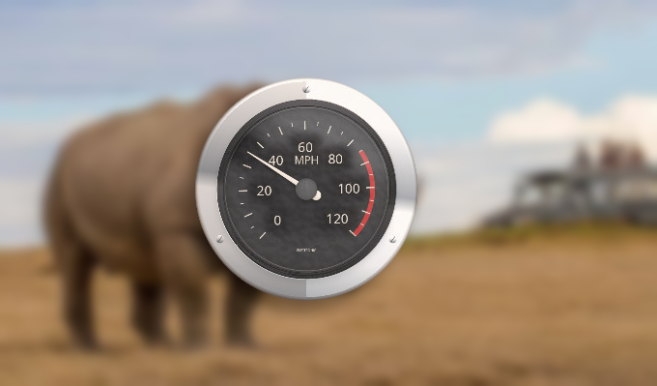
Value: 35 mph
